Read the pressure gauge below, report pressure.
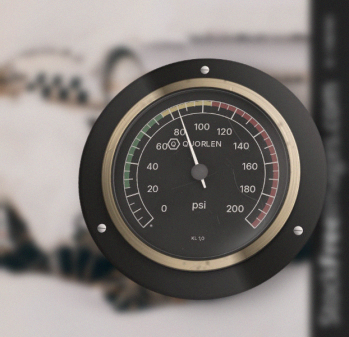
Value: 85 psi
